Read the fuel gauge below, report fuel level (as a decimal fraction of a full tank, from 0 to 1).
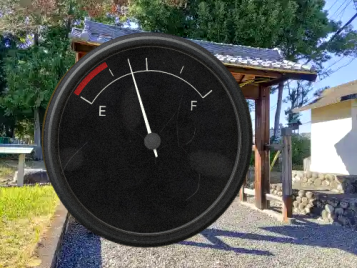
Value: 0.375
